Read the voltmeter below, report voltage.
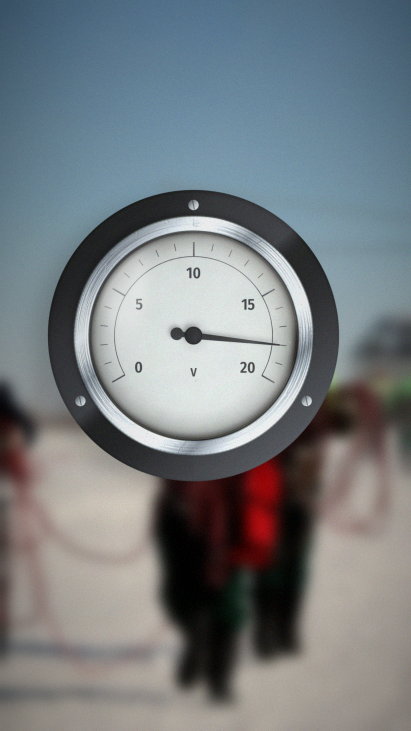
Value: 18 V
